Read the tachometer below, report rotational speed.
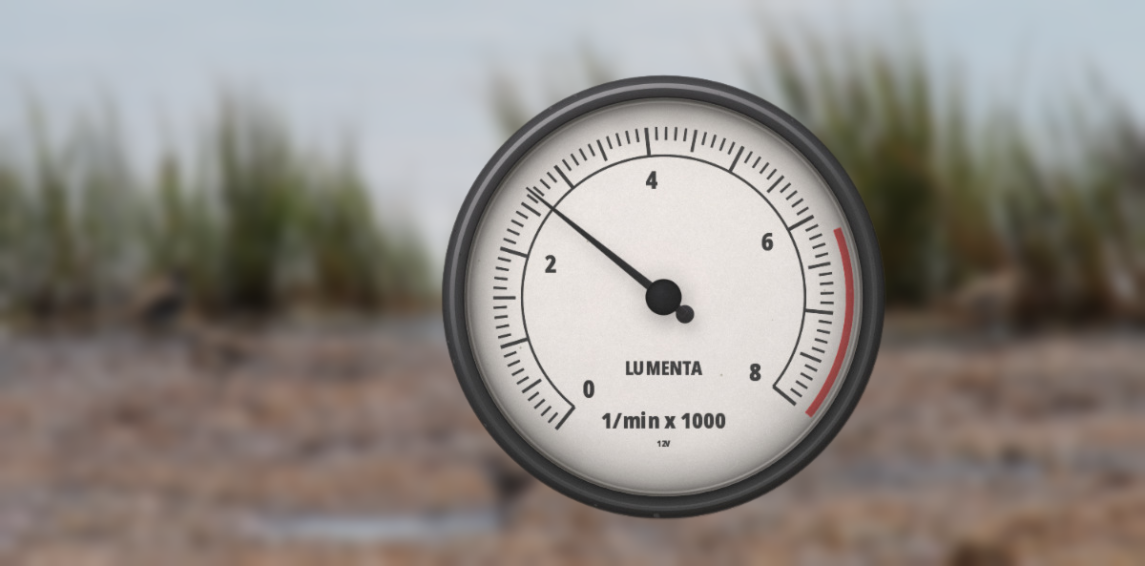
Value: 2650 rpm
